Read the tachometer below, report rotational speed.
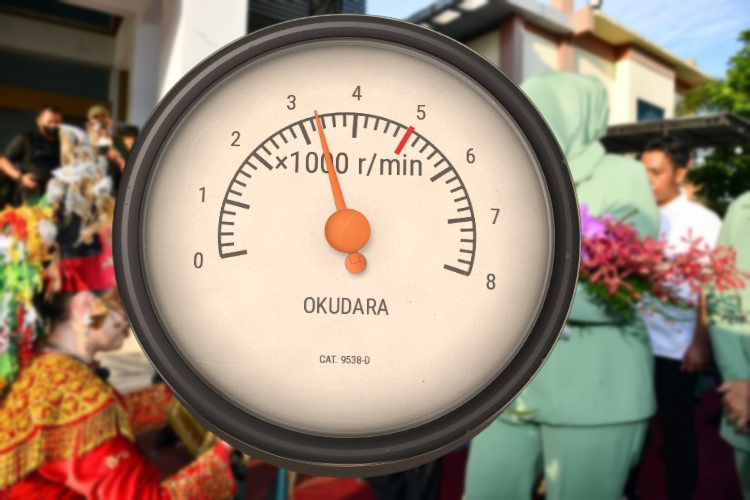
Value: 3300 rpm
